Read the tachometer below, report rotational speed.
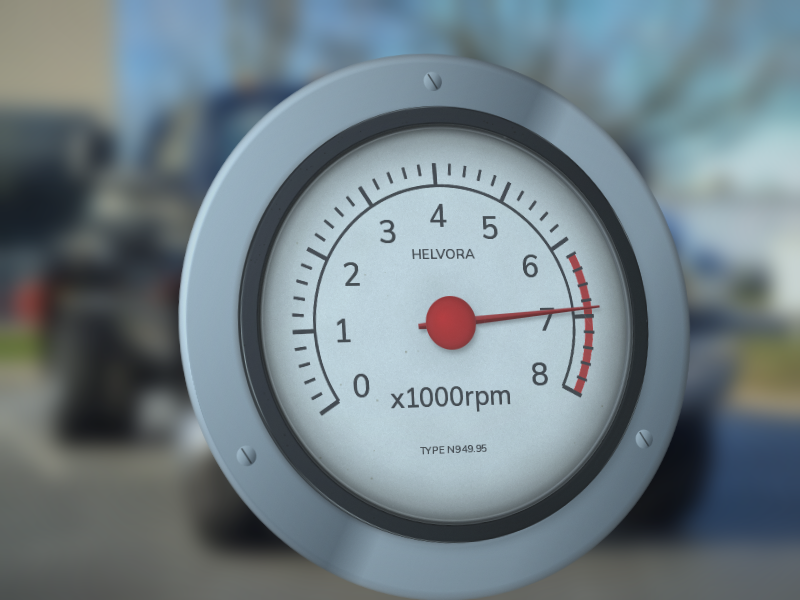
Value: 6900 rpm
